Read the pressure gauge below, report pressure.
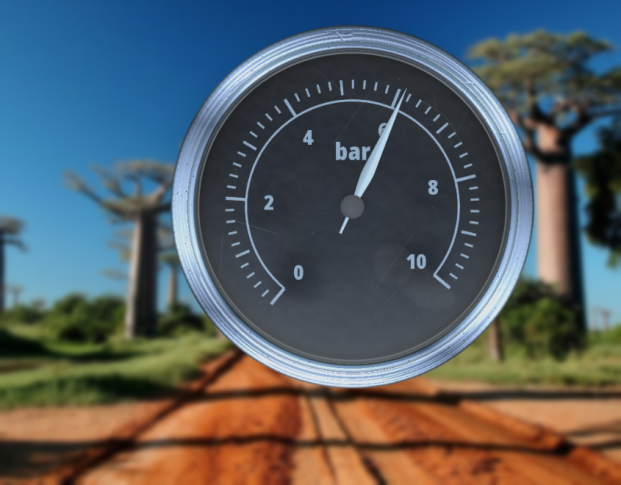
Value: 6.1 bar
